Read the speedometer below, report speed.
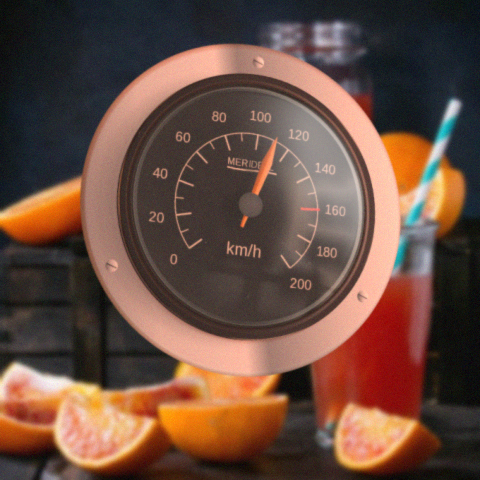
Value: 110 km/h
